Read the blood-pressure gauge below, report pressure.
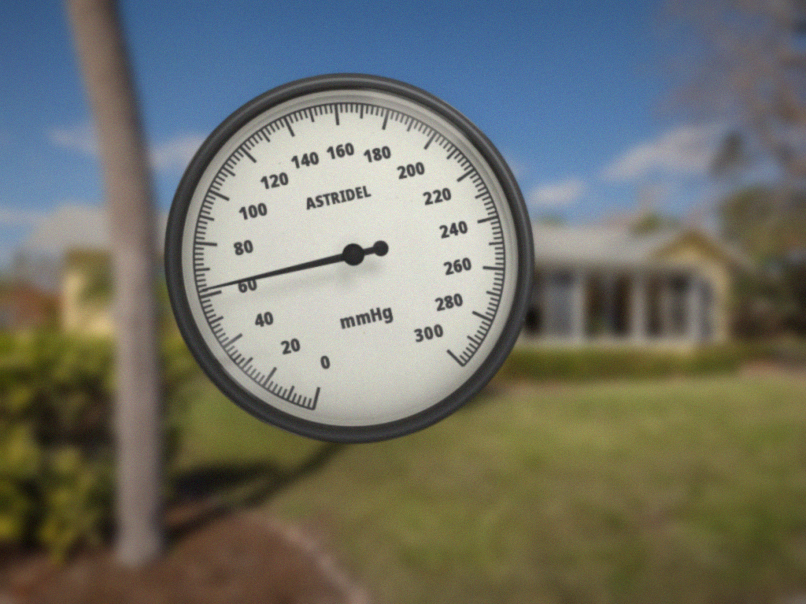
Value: 62 mmHg
